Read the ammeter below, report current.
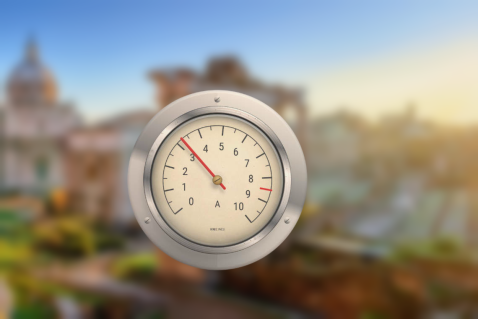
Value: 3.25 A
